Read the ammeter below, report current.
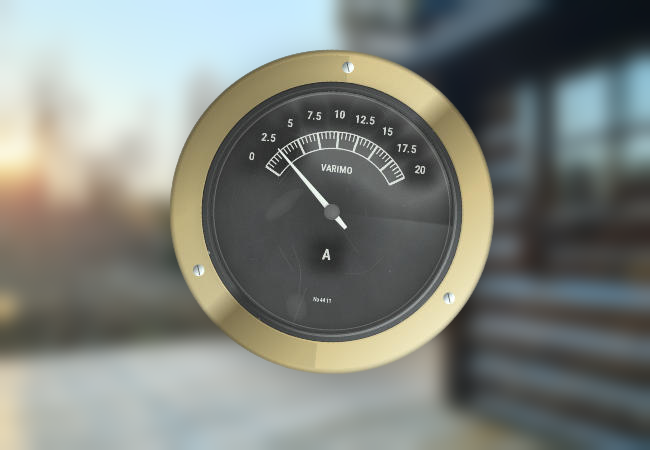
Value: 2.5 A
